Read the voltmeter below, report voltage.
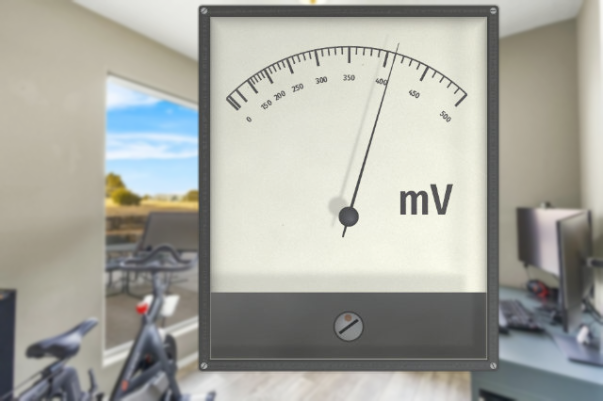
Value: 410 mV
